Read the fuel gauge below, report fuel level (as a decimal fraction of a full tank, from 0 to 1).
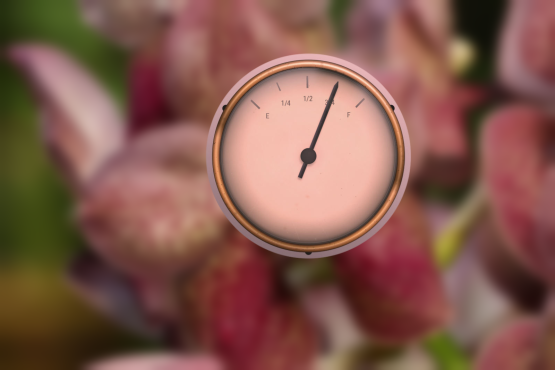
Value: 0.75
